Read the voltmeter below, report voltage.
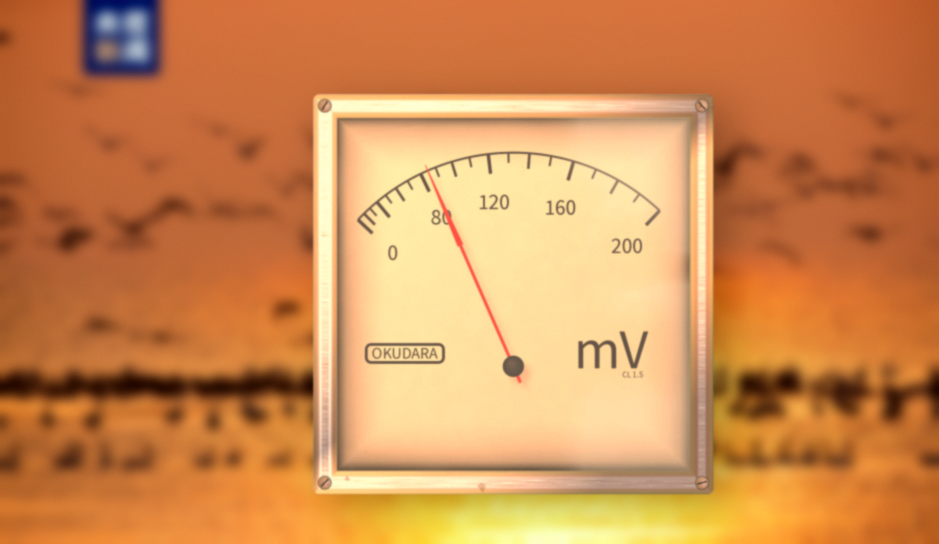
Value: 85 mV
